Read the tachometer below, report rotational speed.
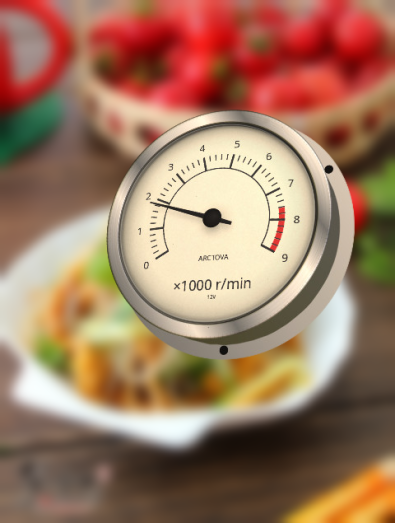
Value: 1800 rpm
